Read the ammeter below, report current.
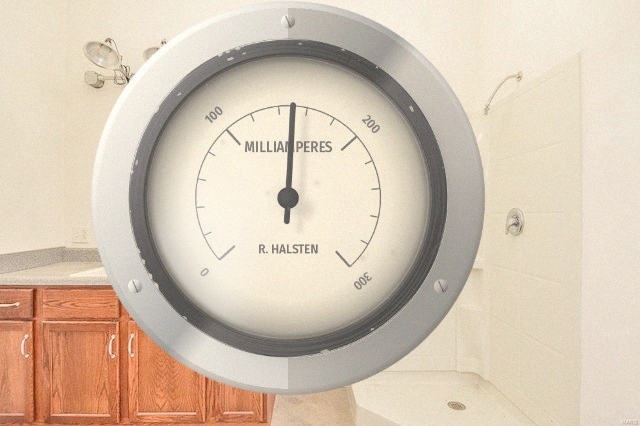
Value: 150 mA
